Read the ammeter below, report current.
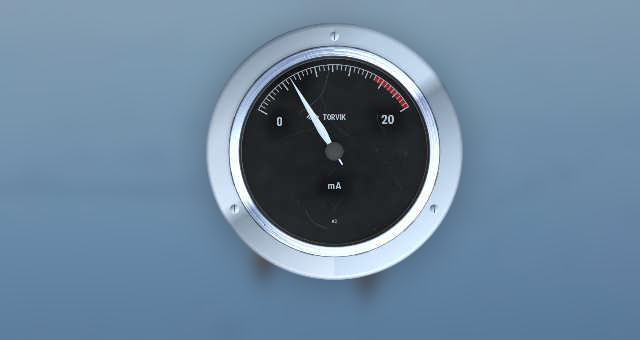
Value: 5 mA
